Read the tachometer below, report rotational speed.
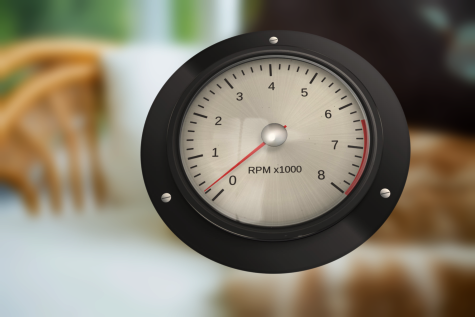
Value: 200 rpm
